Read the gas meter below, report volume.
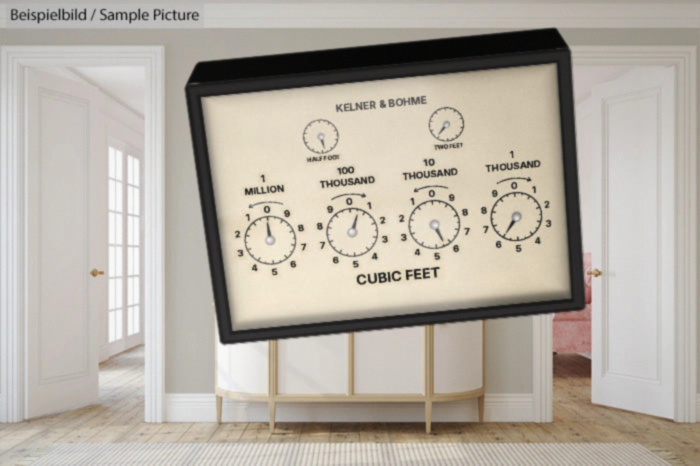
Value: 5600 ft³
